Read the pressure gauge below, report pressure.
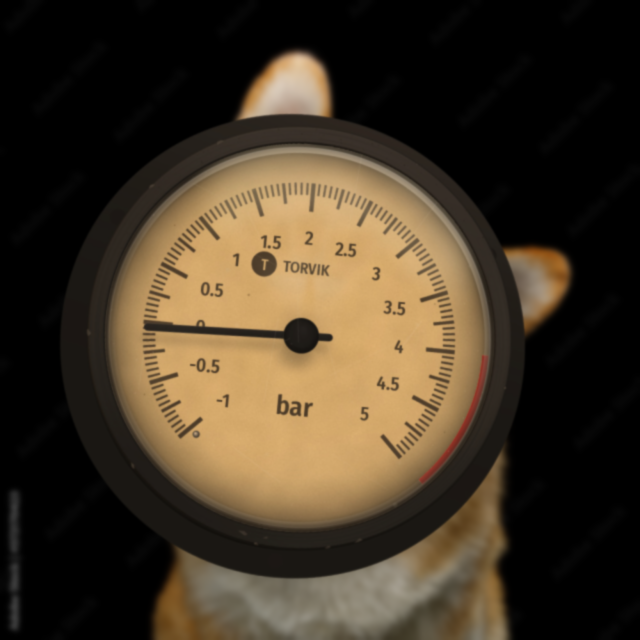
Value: -0.05 bar
